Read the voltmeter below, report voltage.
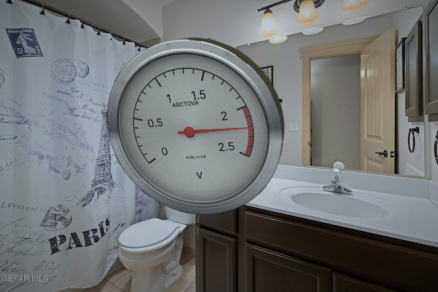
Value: 2.2 V
